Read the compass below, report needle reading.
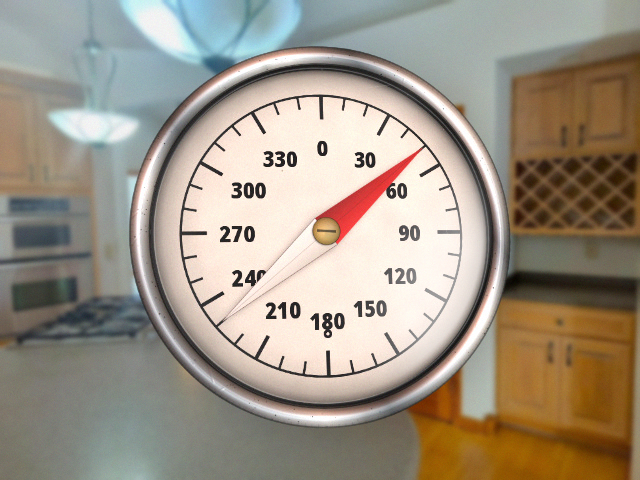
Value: 50 °
